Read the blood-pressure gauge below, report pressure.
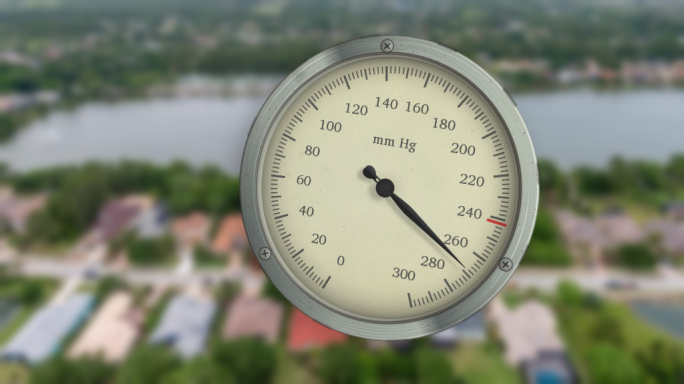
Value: 268 mmHg
